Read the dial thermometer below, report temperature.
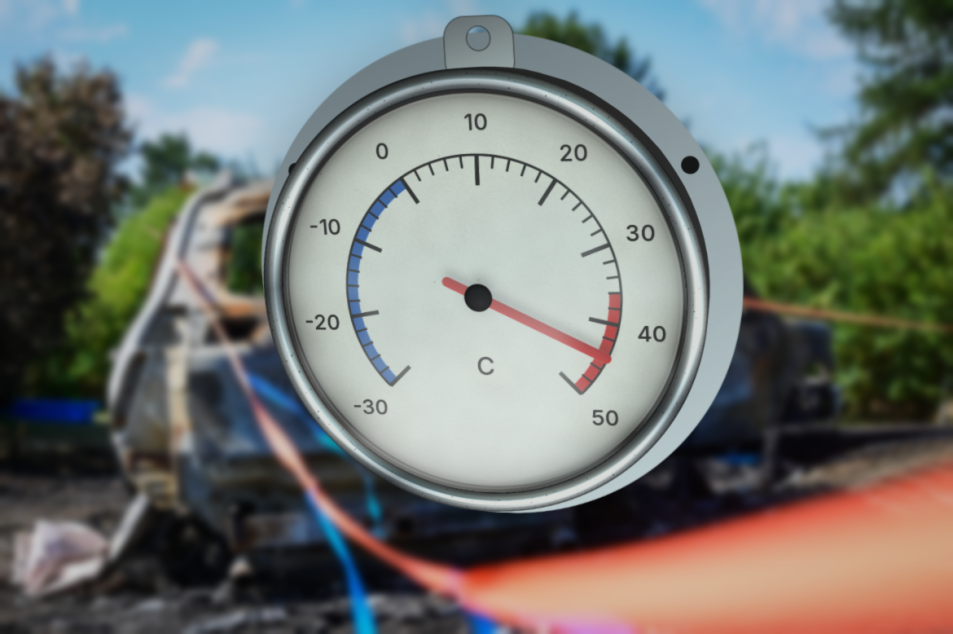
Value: 44 °C
